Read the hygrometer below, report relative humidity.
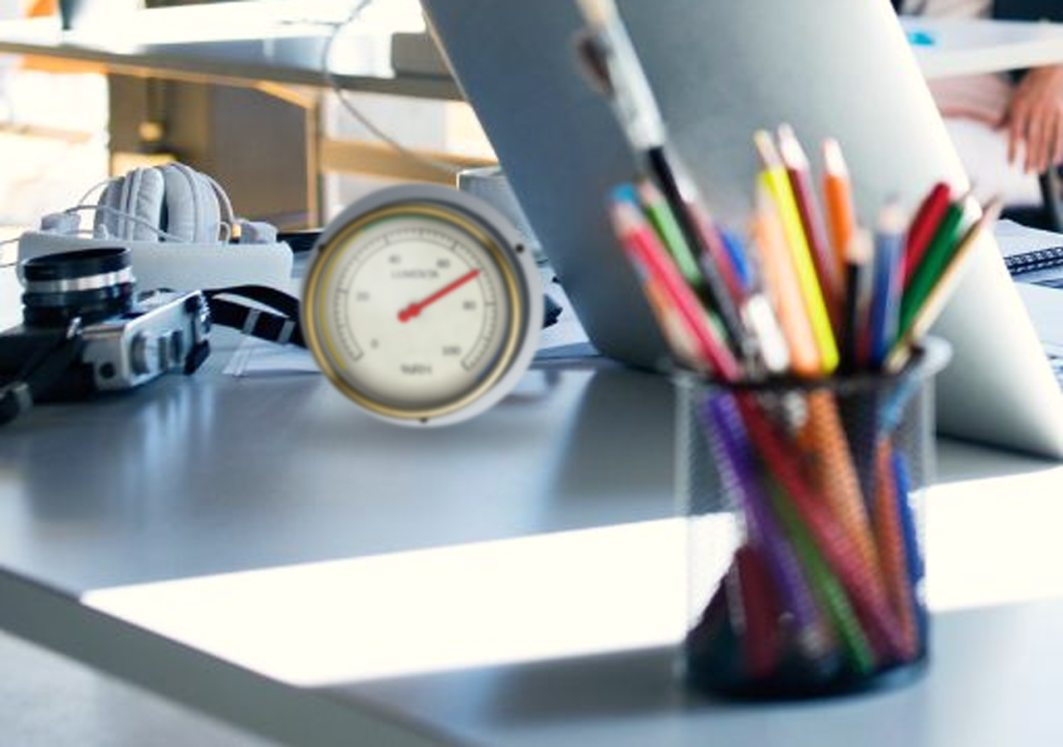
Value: 70 %
